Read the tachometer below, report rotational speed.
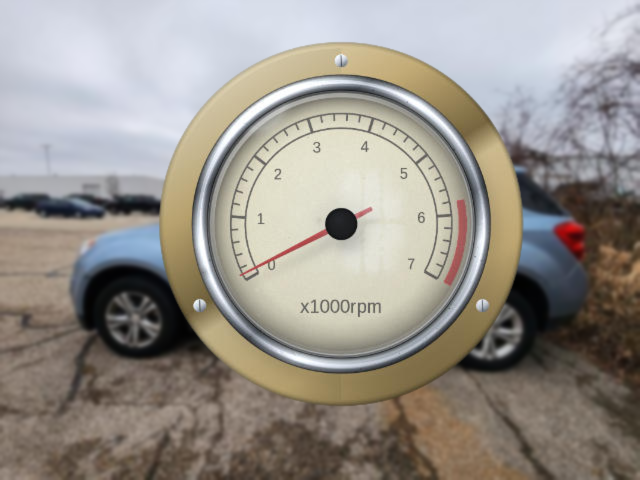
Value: 100 rpm
